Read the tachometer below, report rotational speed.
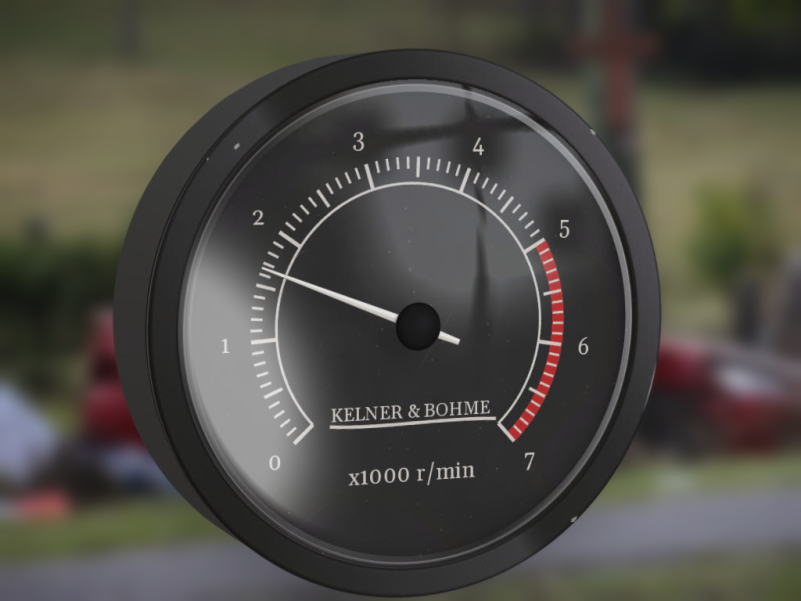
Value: 1650 rpm
